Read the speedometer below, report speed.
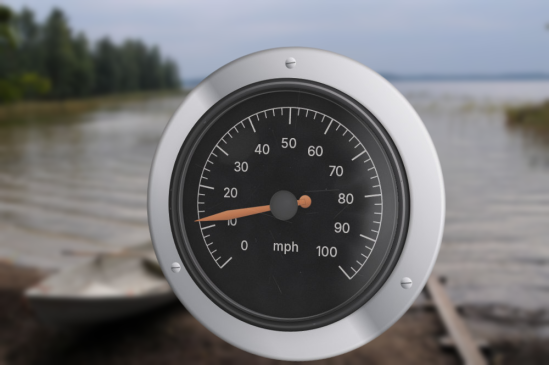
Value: 12 mph
